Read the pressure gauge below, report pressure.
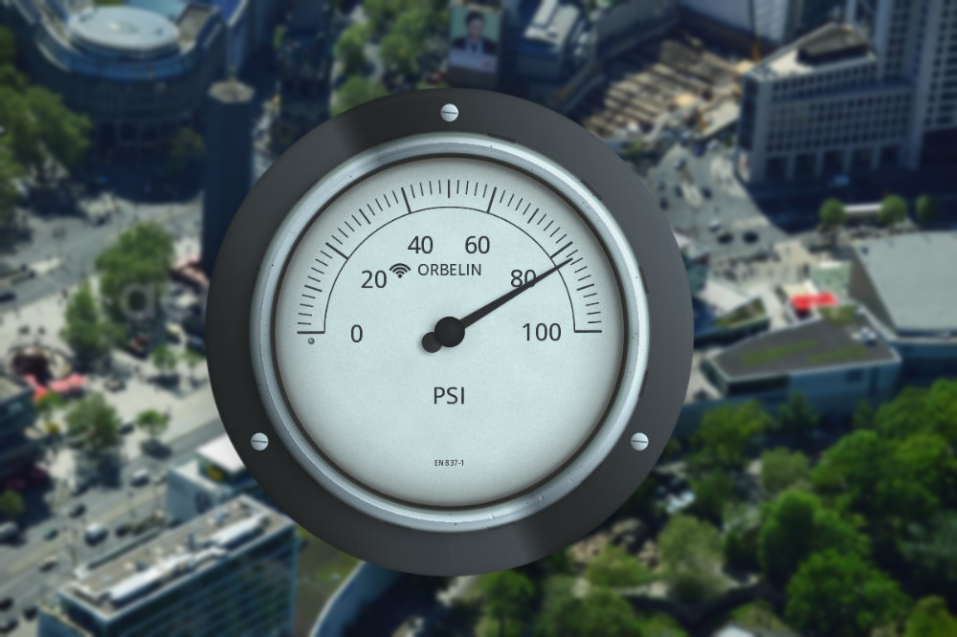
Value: 83 psi
